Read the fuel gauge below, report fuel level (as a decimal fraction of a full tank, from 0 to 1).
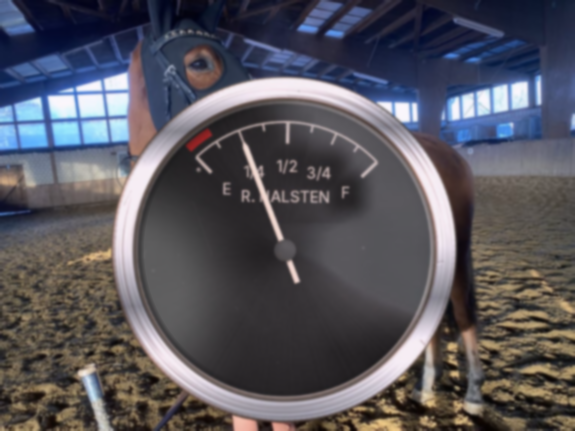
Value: 0.25
